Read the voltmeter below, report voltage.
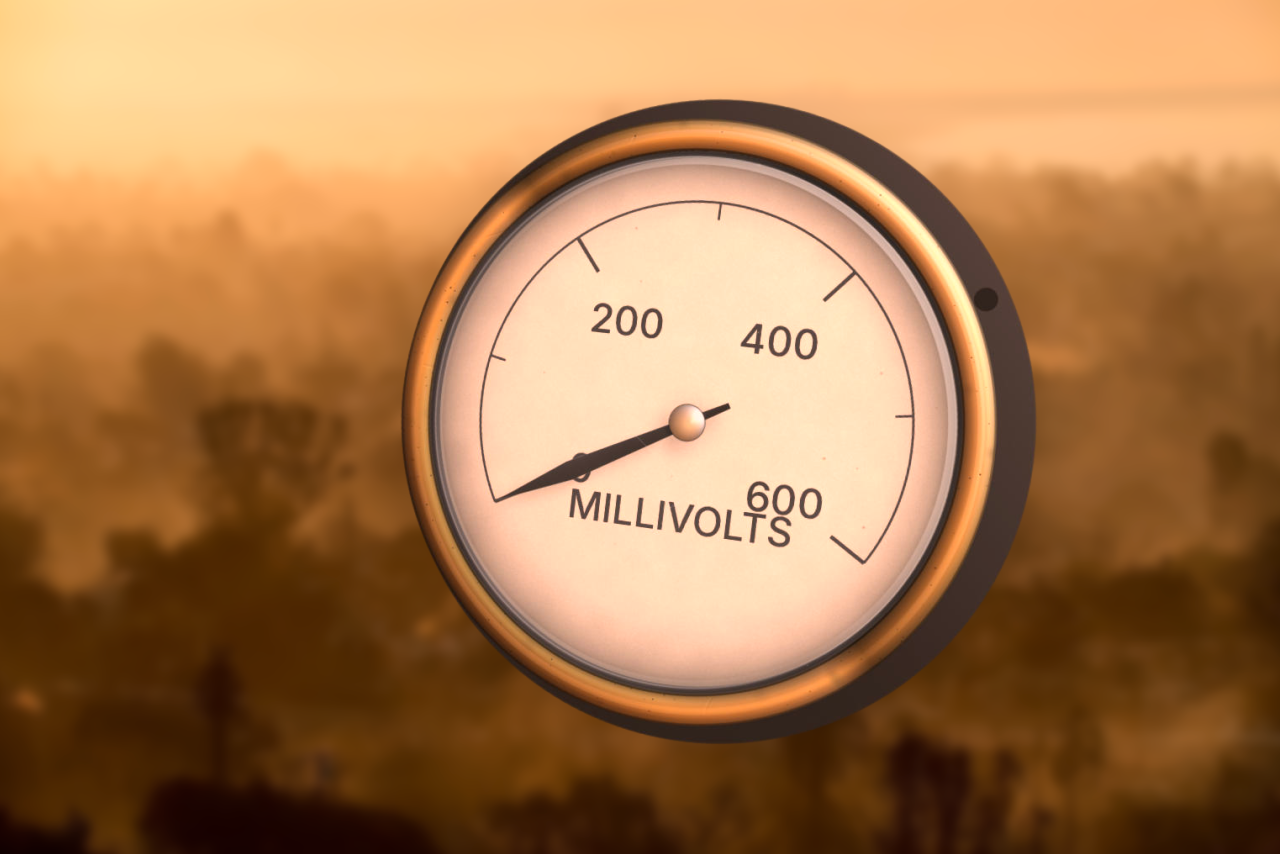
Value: 0 mV
